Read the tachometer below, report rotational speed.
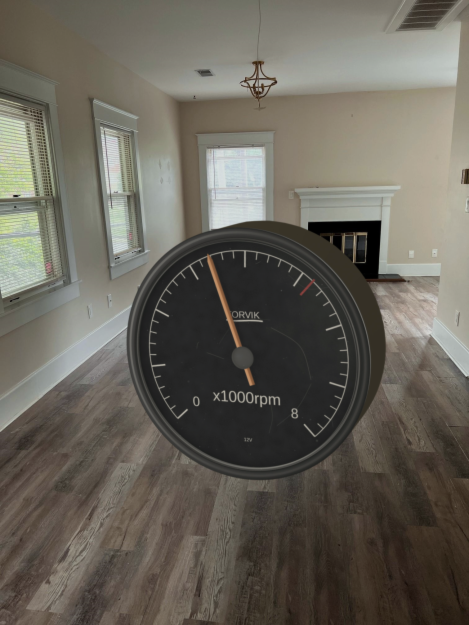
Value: 3400 rpm
